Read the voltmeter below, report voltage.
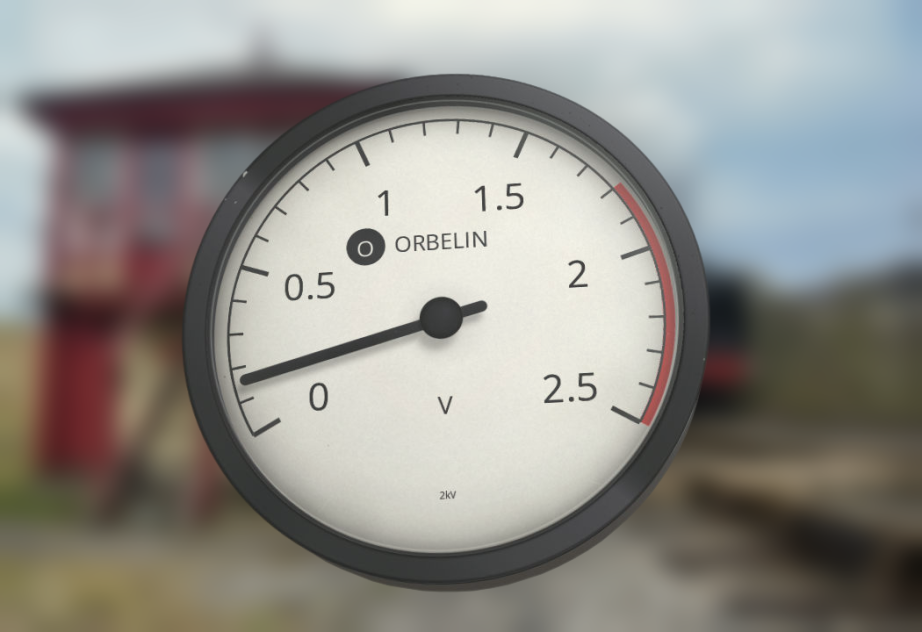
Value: 0.15 V
